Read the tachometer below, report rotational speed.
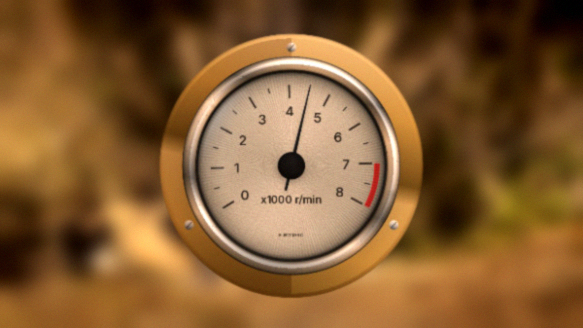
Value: 4500 rpm
